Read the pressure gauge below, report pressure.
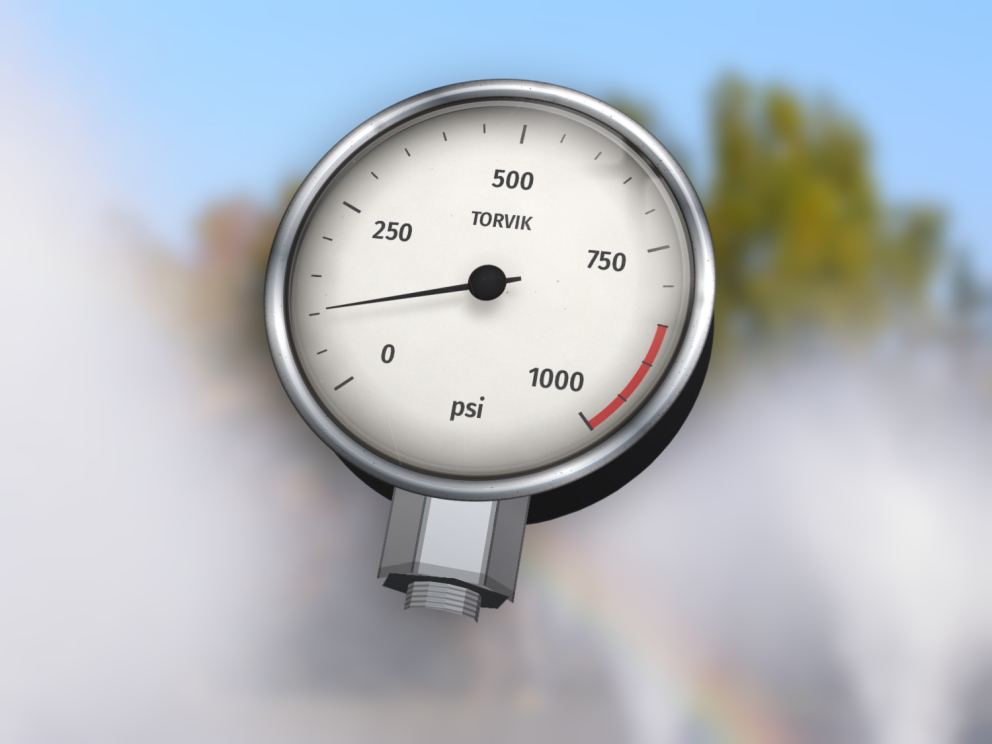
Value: 100 psi
